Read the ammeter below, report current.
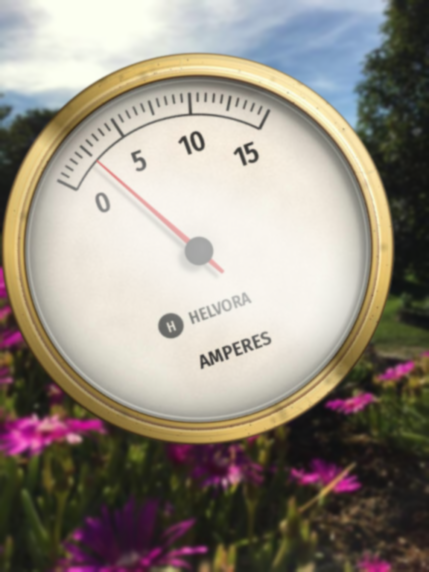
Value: 2.5 A
